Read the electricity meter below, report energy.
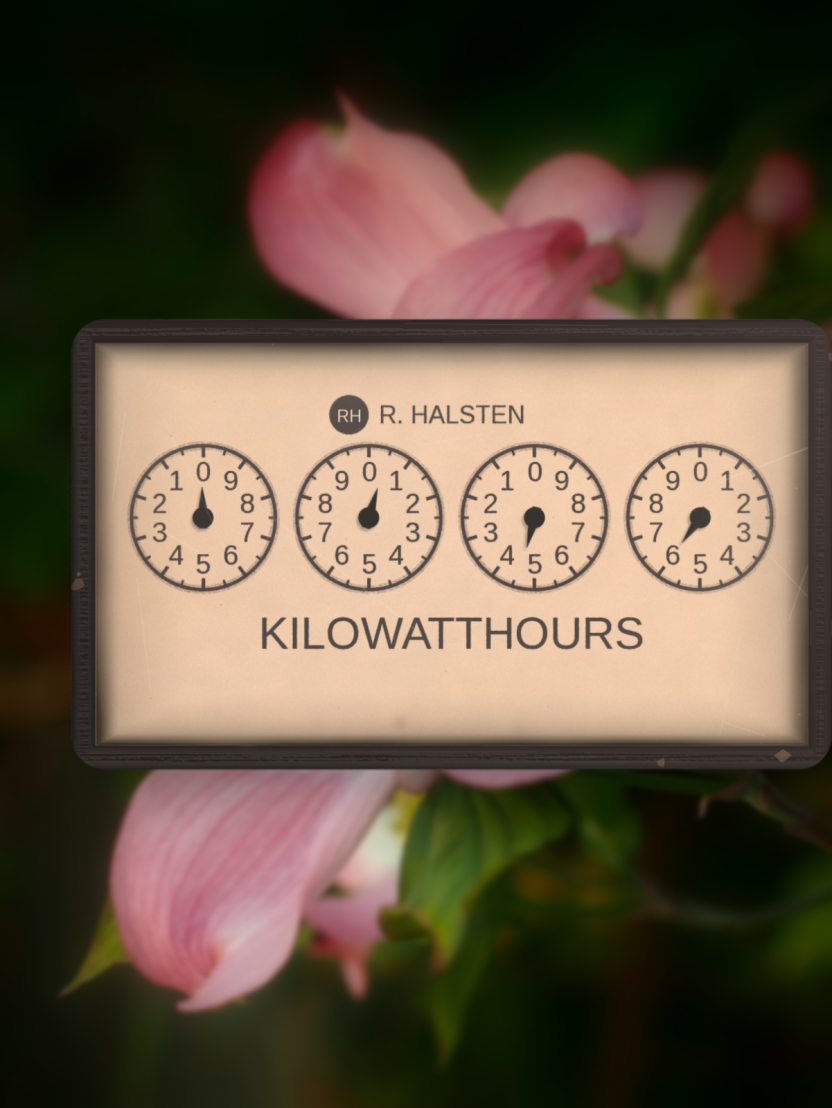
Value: 46 kWh
